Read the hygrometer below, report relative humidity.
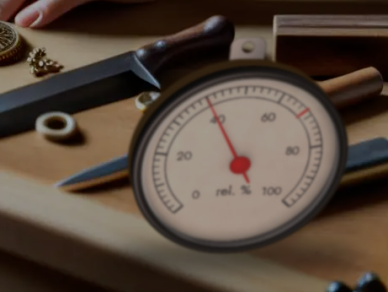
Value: 40 %
